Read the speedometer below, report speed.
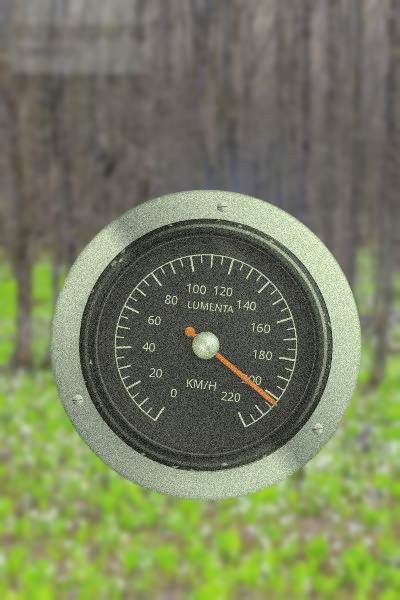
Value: 202.5 km/h
